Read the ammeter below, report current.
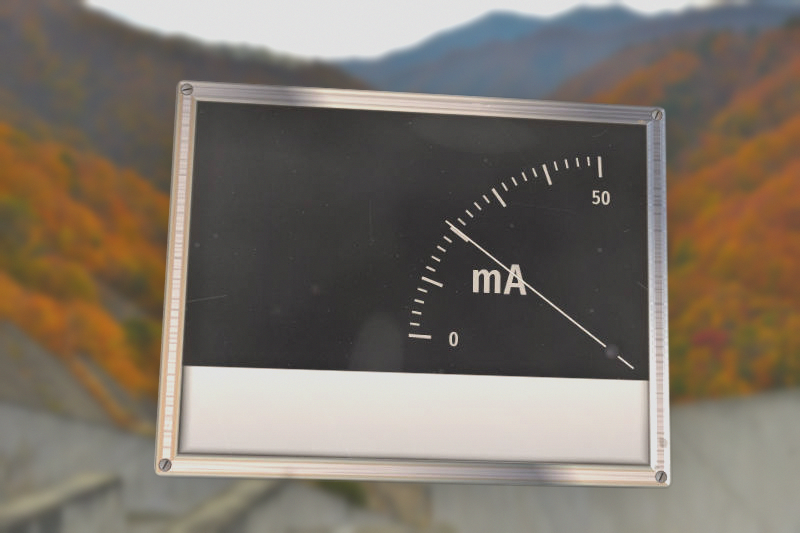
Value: 20 mA
